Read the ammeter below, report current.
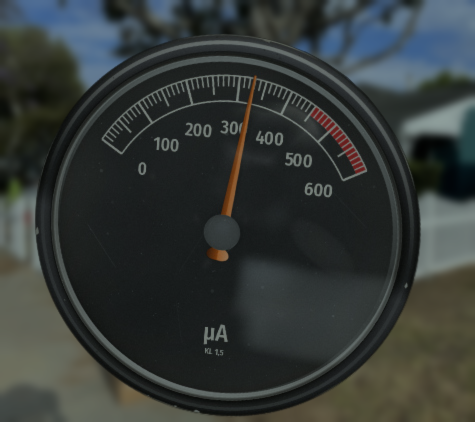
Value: 330 µA
